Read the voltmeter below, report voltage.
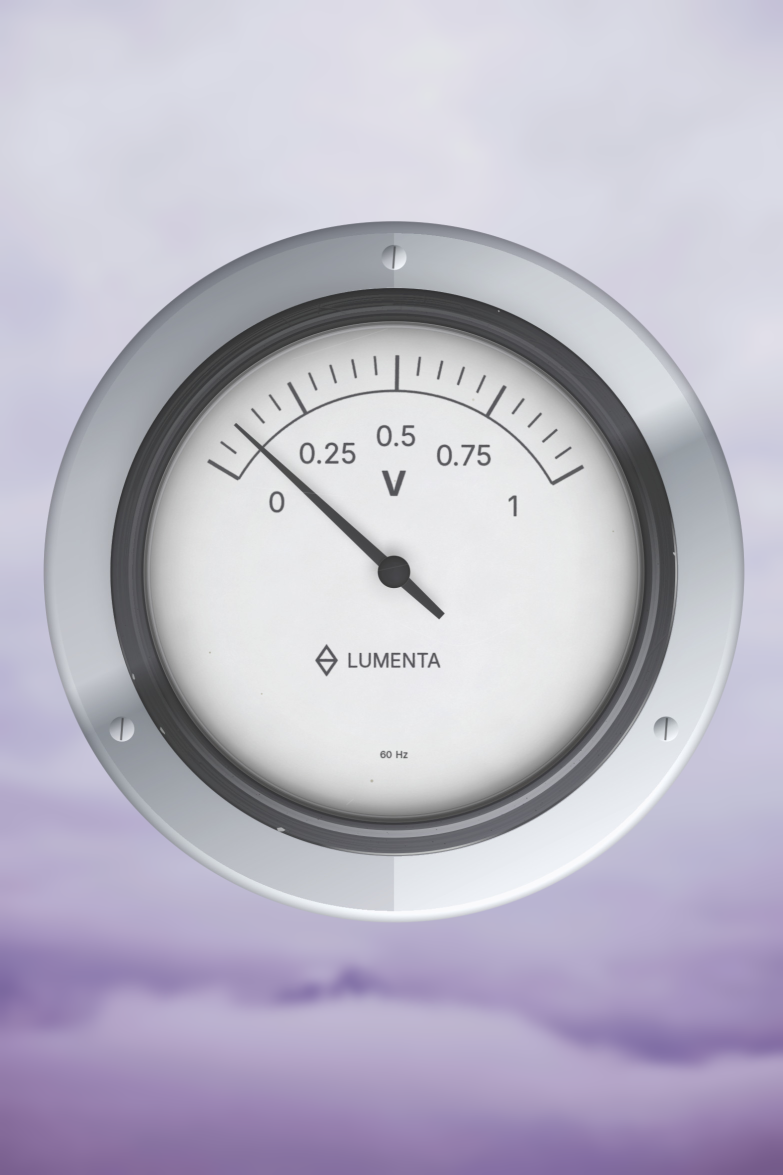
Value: 0.1 V
